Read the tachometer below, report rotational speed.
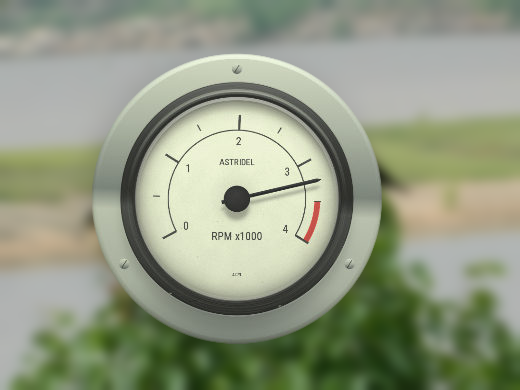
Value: 3250 rpm
